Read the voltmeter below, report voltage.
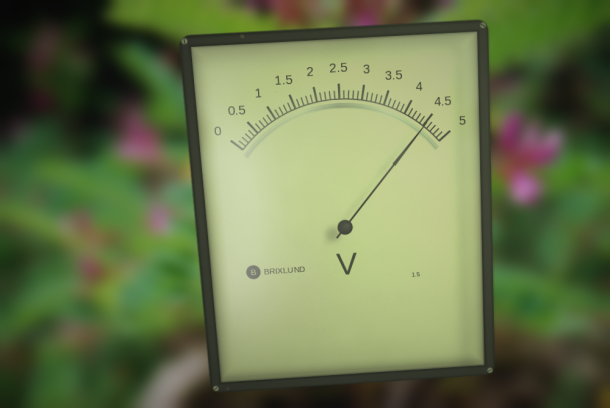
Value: 4.5 V
